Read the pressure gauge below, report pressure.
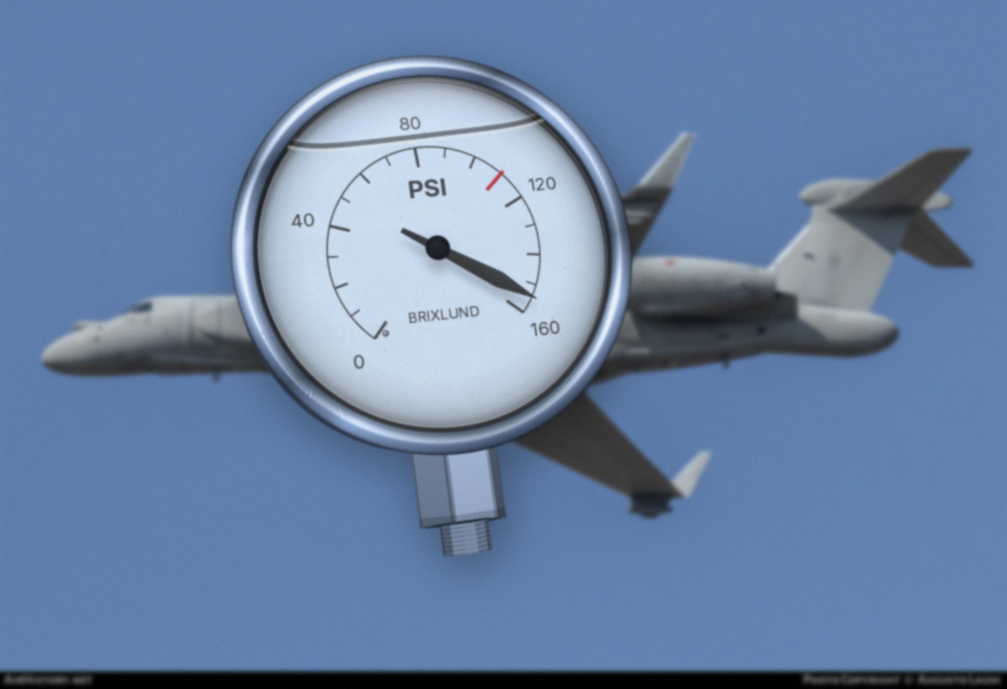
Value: 155 psi
